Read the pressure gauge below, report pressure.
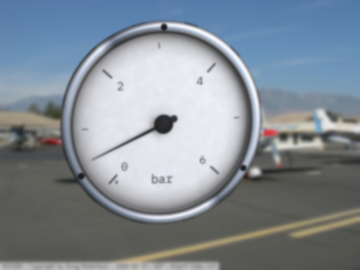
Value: 0.5 bar
